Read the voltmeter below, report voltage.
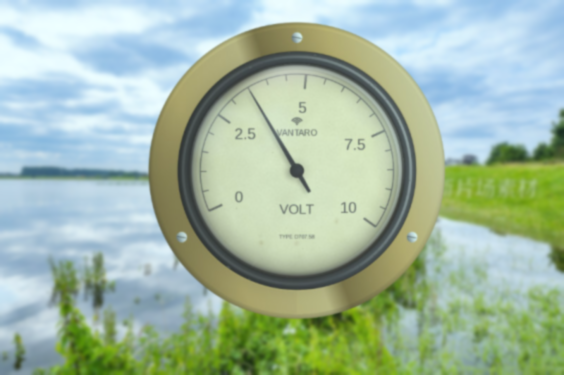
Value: 3.5 V
